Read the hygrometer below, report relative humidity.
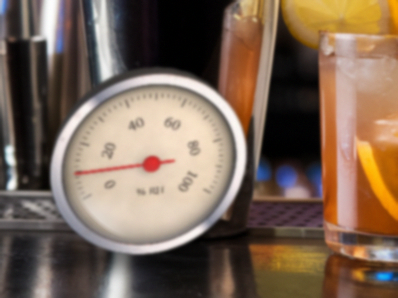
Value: 10 %
